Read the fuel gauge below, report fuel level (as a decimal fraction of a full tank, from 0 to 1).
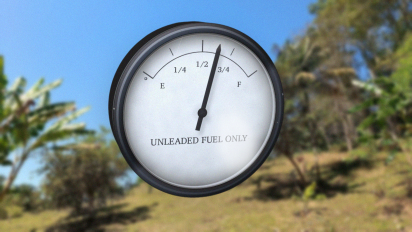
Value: 0.625
